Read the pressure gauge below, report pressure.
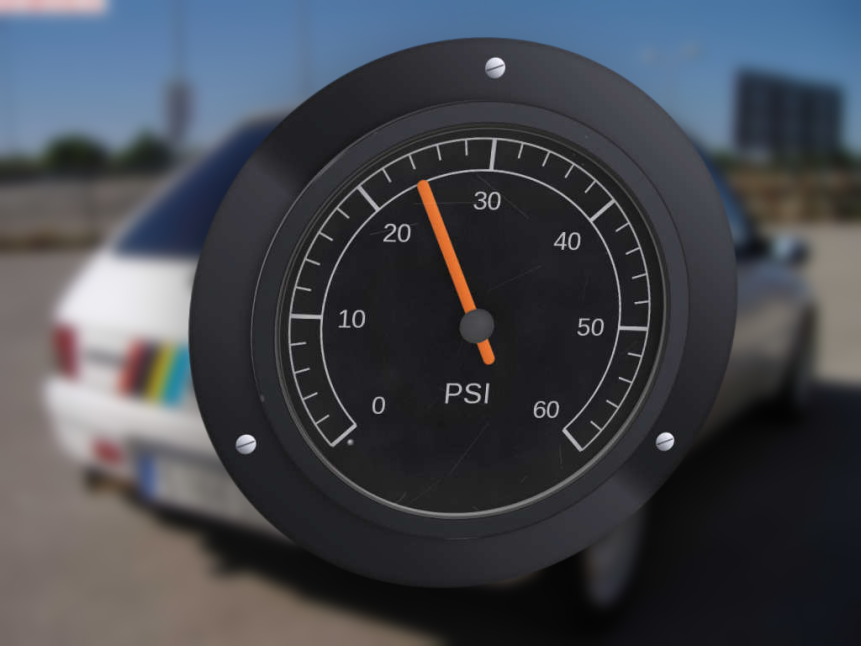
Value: 24 psi
